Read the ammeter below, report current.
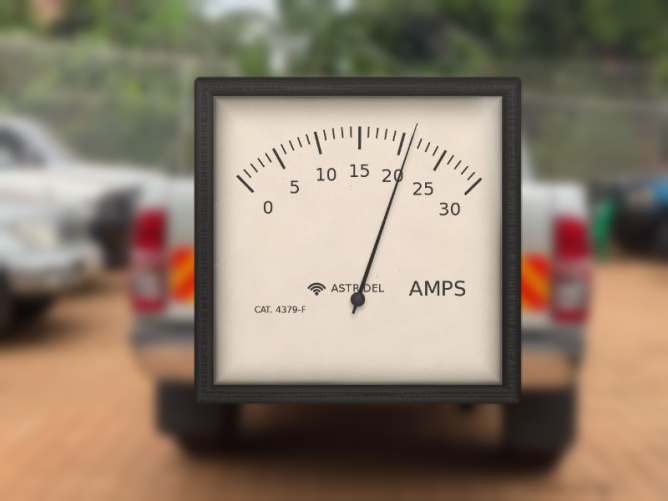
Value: 21 A
